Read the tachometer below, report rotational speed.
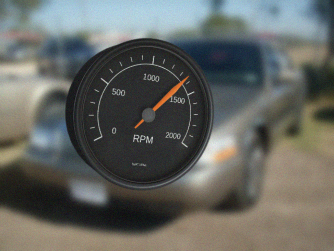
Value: 1350 rpm
